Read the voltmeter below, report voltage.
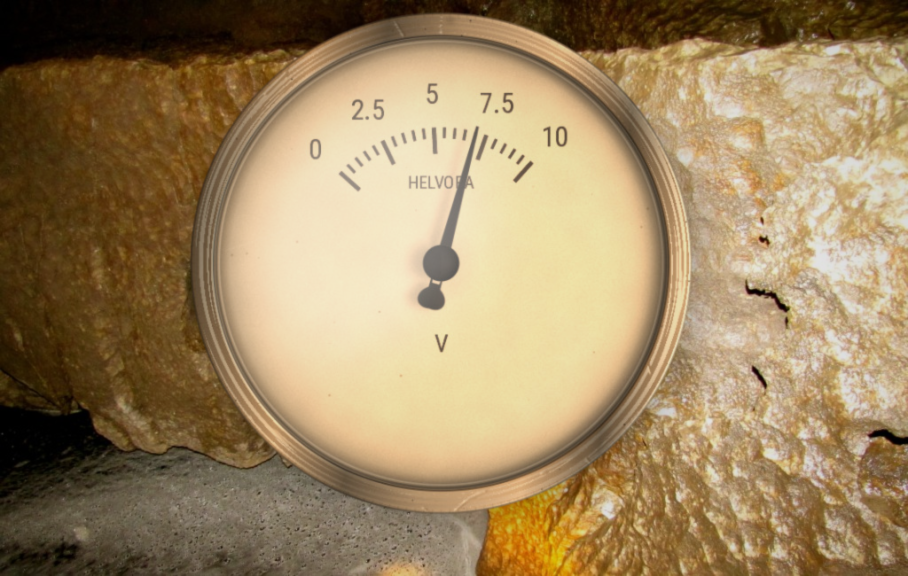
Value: 7 V
